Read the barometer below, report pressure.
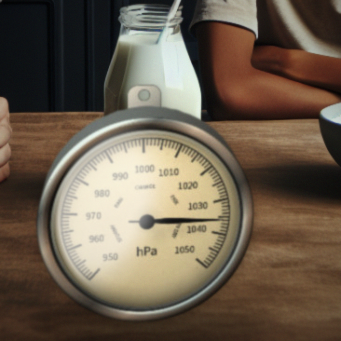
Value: 1035 hPa
